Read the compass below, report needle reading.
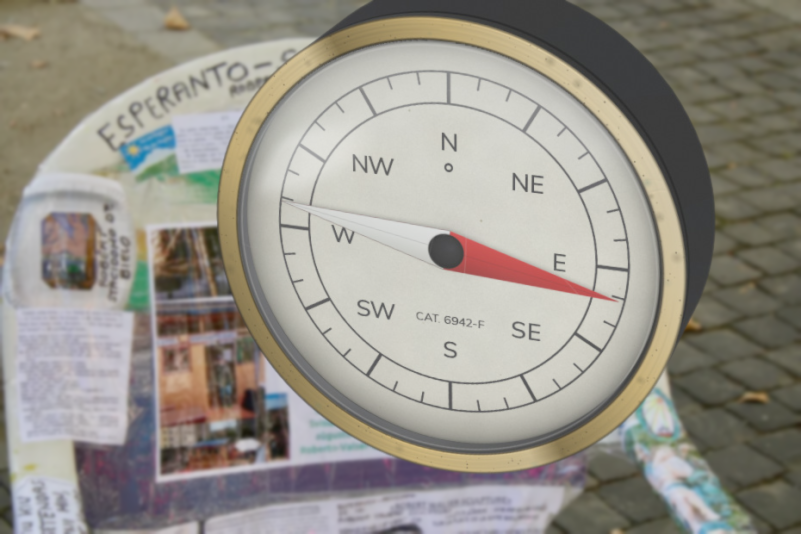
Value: 100 °
